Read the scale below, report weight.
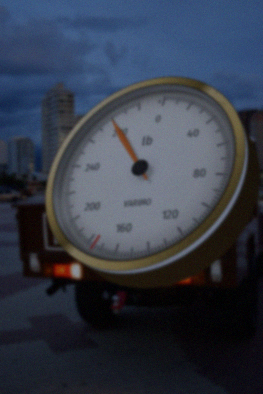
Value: 280 lb
